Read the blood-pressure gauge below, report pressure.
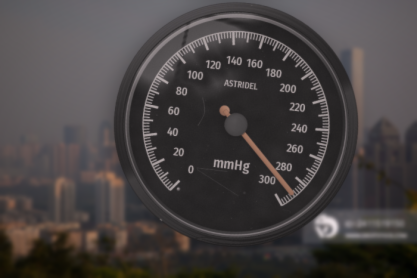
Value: 290 mmHg
